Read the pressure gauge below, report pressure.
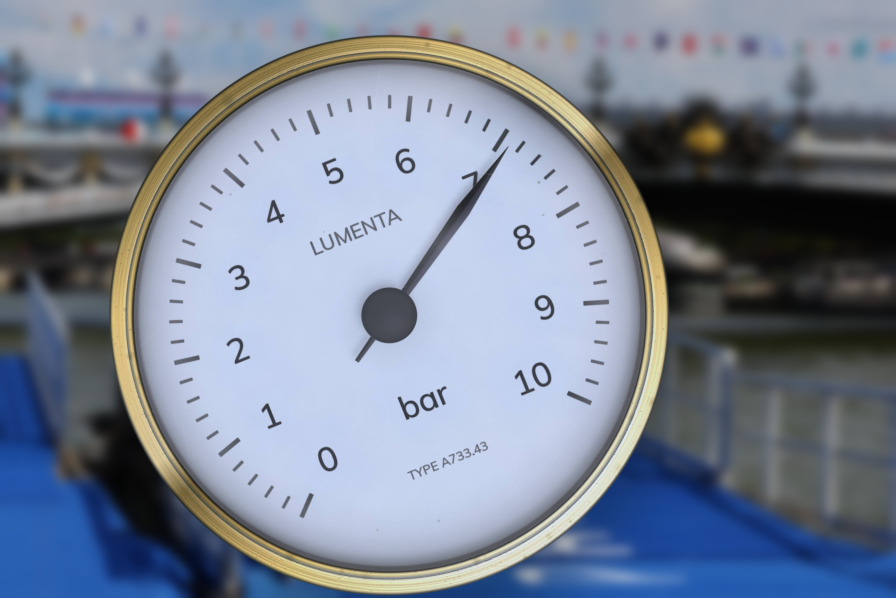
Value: 7.1 bar
